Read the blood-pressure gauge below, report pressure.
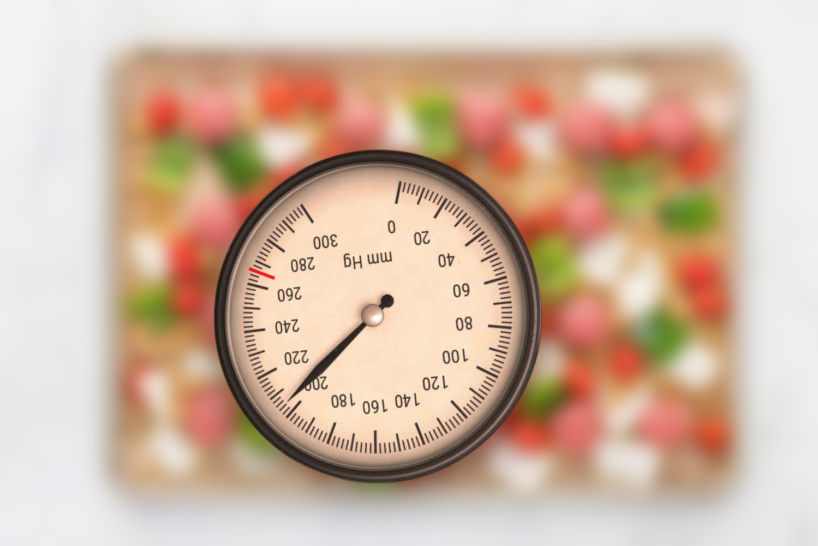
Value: 204 mmHg
